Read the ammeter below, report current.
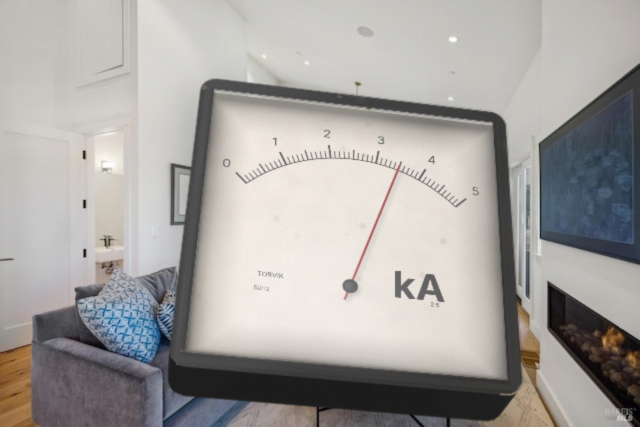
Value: 3.5 kA
